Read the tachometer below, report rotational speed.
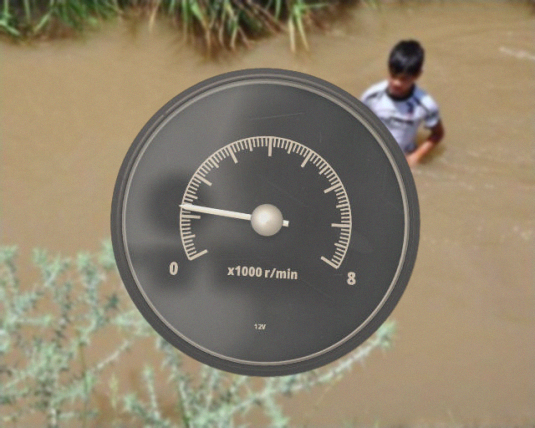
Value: 1200 rpm
